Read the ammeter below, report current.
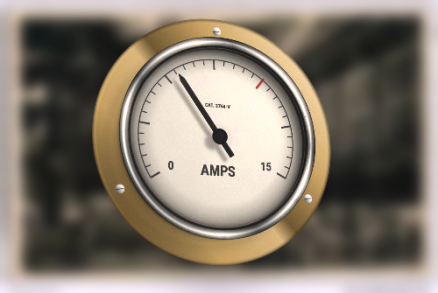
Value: 5.5 A
